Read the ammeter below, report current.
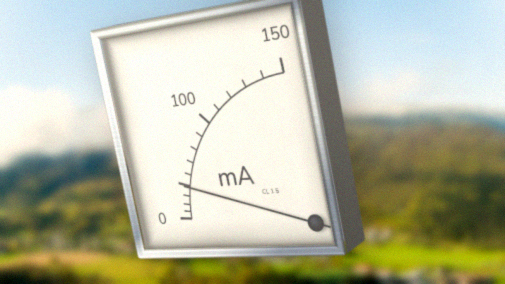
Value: 50 mA
